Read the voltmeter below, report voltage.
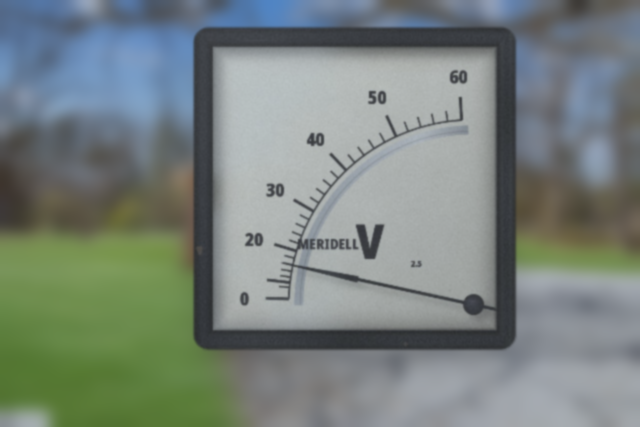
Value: 16 V
